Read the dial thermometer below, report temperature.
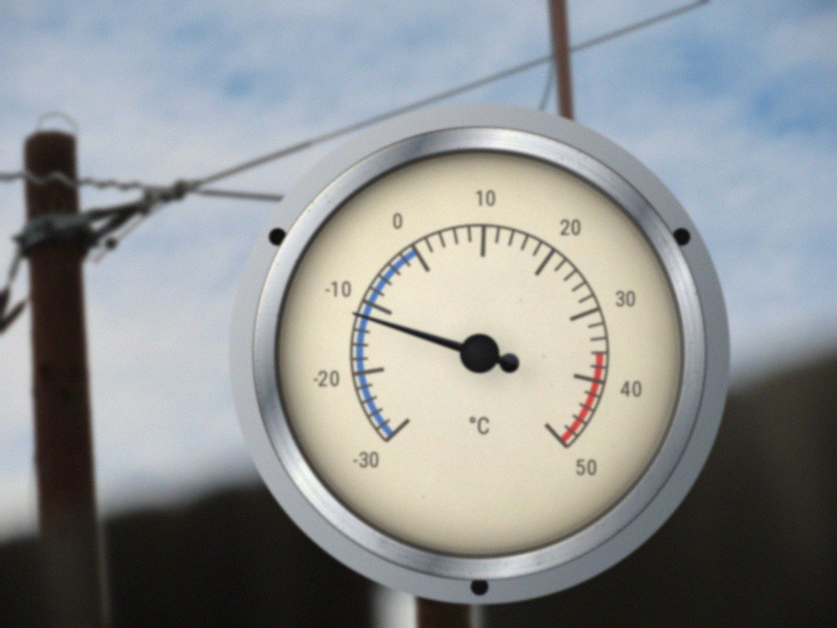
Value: -12 °C
